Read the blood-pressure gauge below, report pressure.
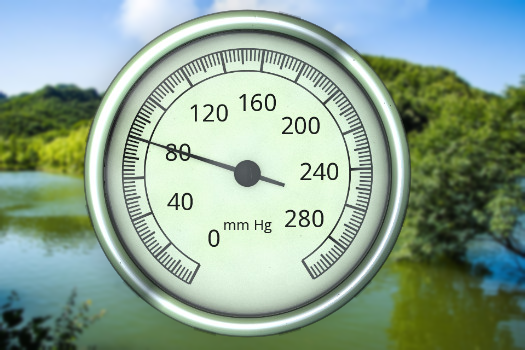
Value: 80 mmHg
